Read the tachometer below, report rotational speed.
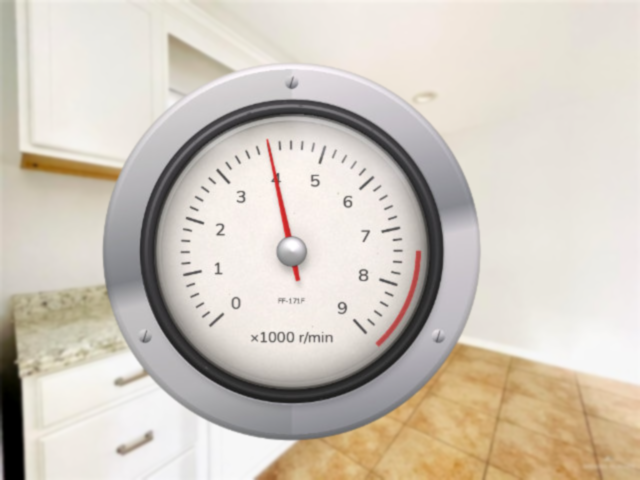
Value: 4000 rpm
